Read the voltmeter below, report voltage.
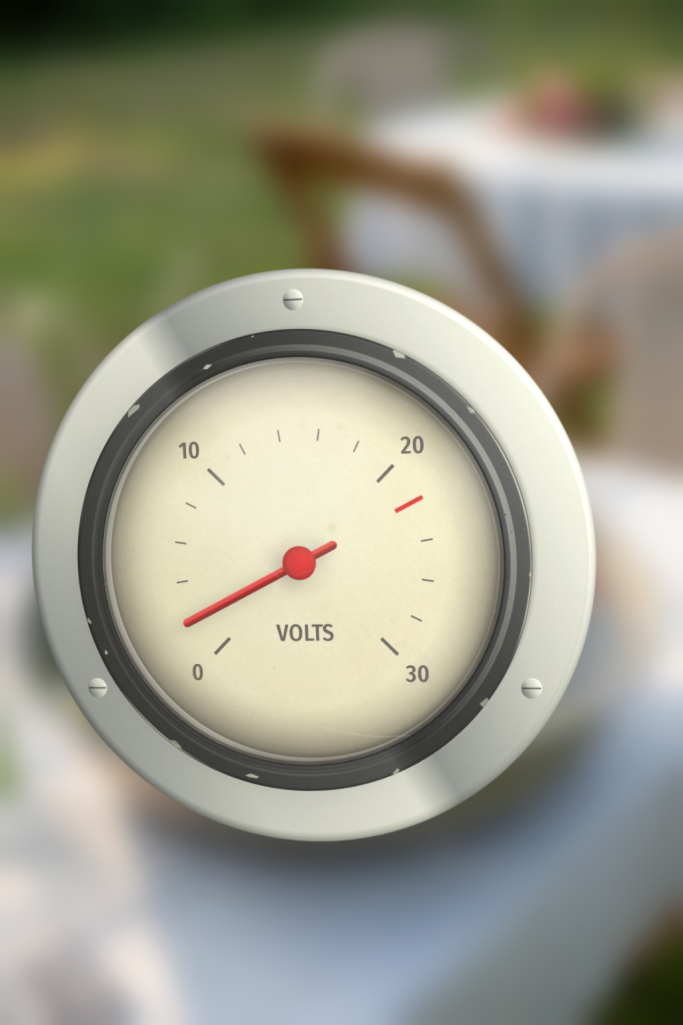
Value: 2 V
